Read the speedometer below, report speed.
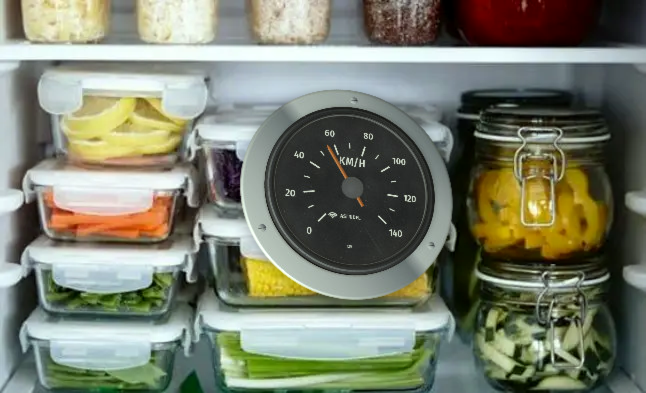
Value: 55 km/h
